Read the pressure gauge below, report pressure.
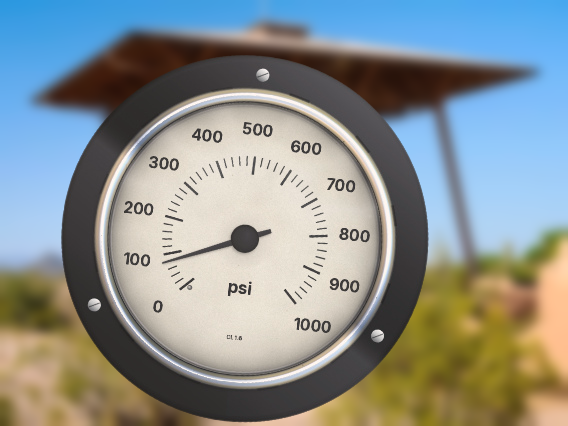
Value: 80 psi
